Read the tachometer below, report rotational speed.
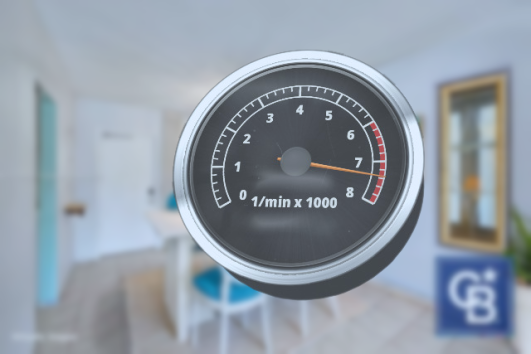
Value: 7400 rpm
